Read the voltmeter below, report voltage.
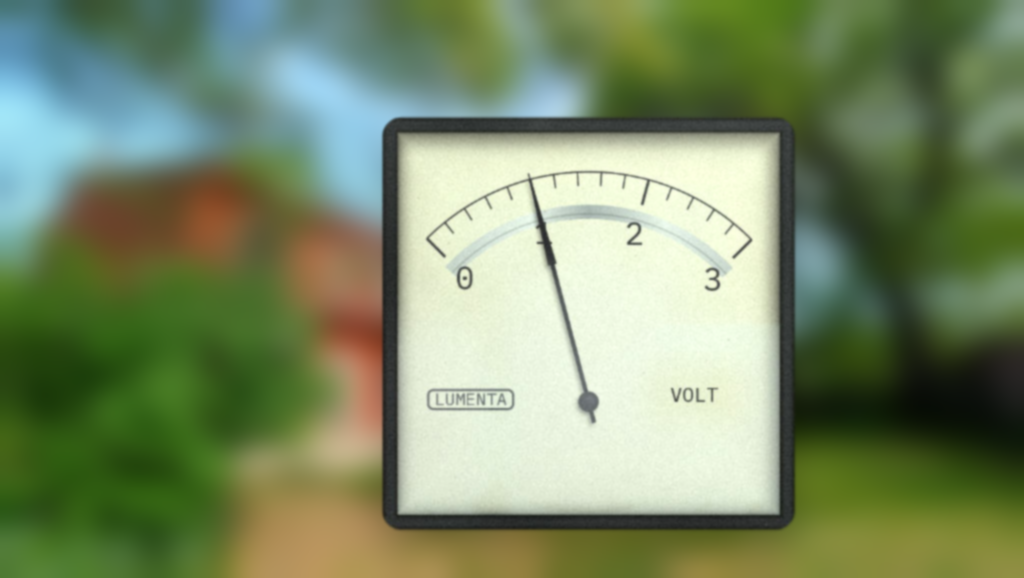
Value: 1 V
